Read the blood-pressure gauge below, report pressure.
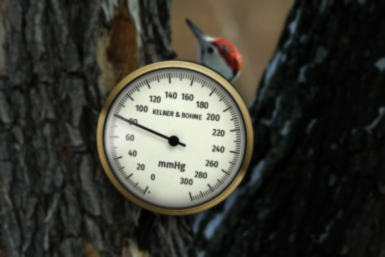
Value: 80 mmHg
